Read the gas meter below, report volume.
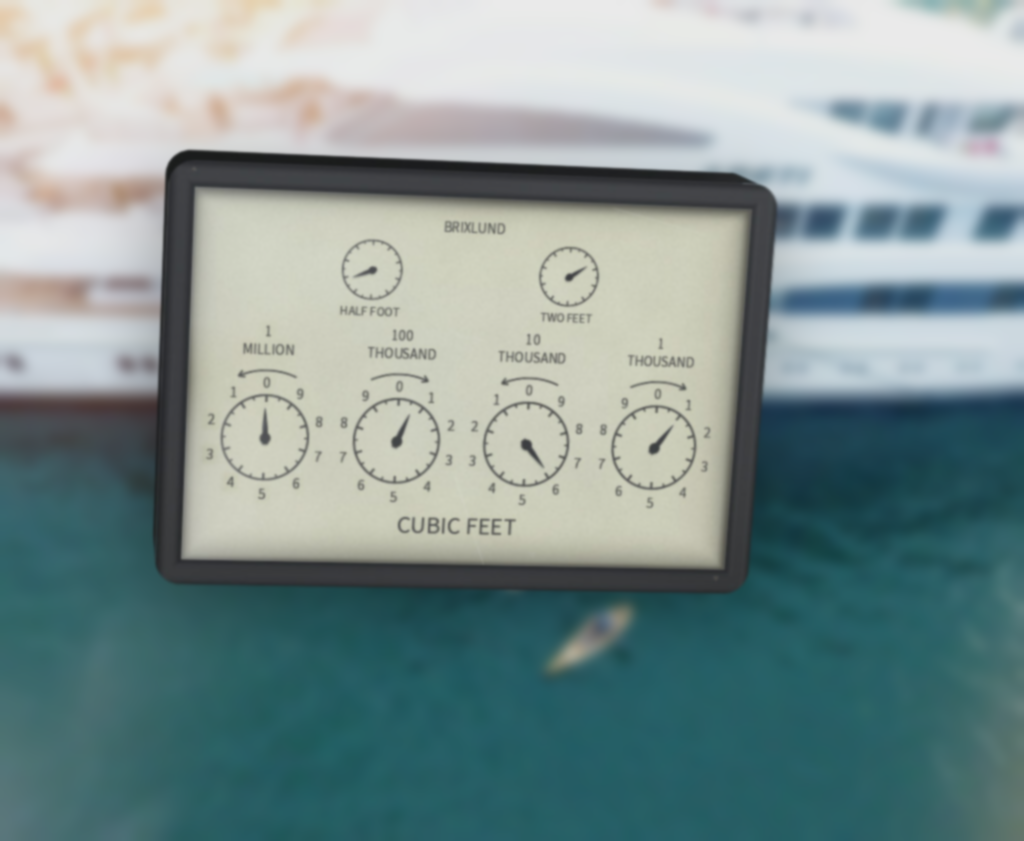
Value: 6100 ft³
